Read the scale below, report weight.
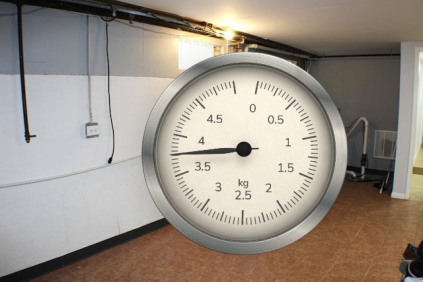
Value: 3.75 kg
